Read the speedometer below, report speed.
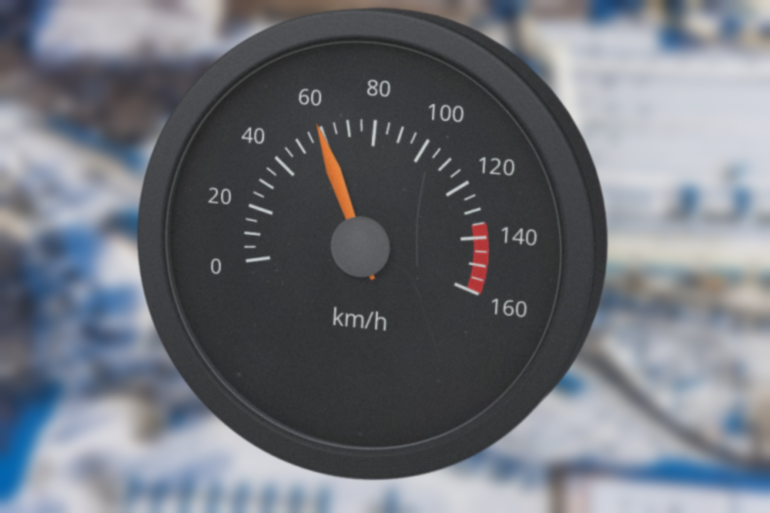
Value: 60 km/h
